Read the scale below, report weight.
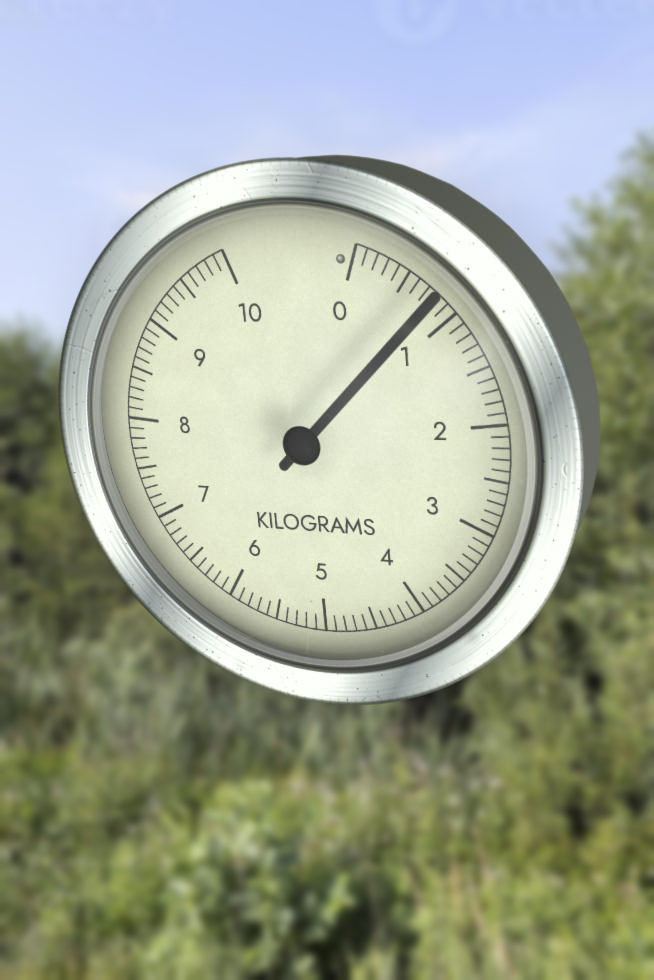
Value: 0.8 kg
